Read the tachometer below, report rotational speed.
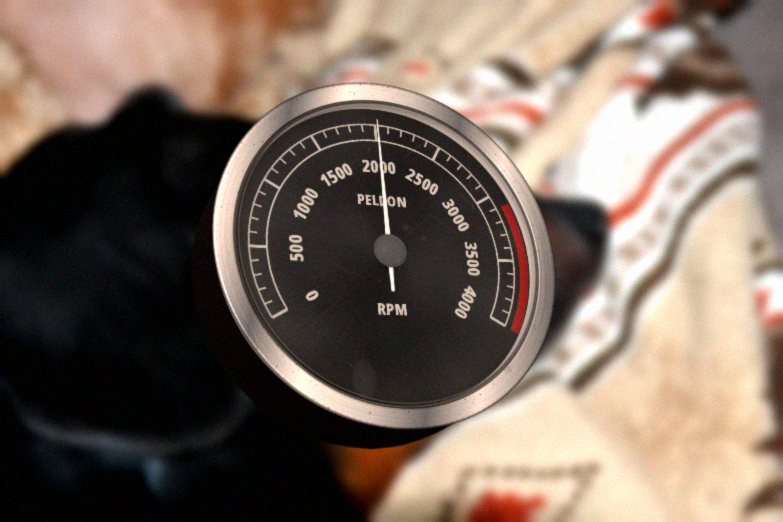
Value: 2000 rpm
